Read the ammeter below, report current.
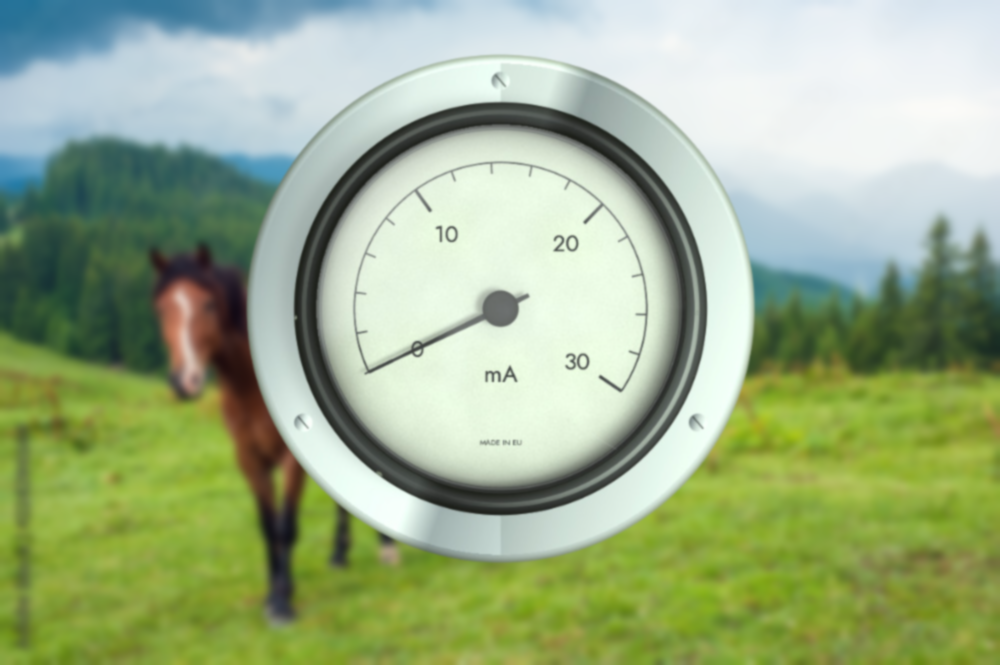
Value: 0 mA
